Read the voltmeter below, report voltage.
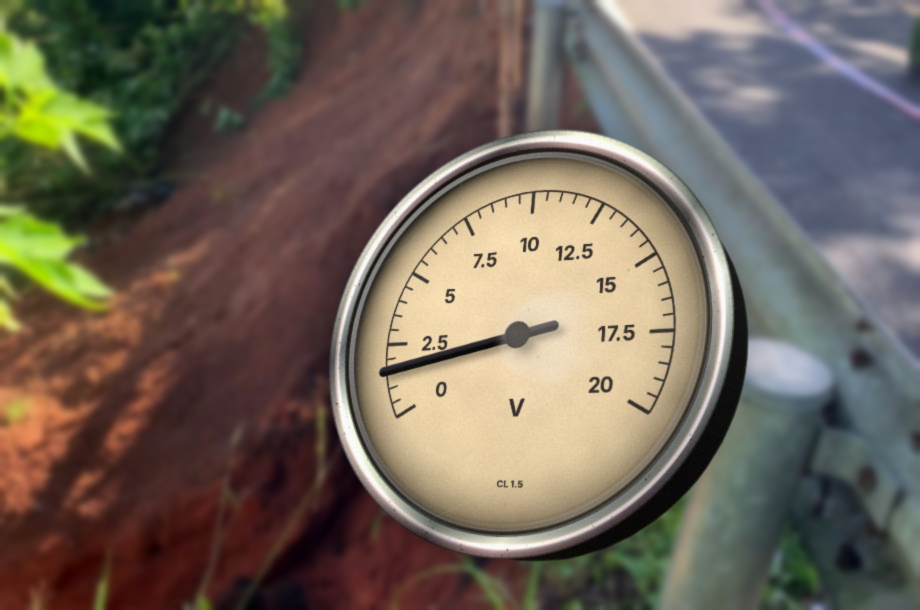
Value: 1.5 V
